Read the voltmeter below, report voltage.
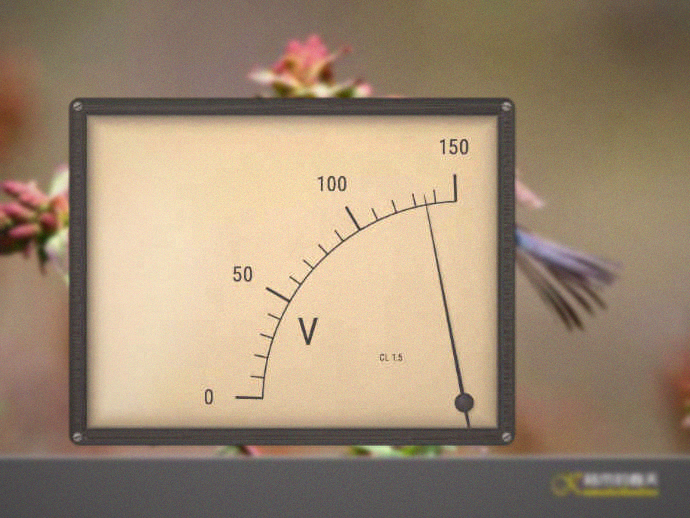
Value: 135 V
